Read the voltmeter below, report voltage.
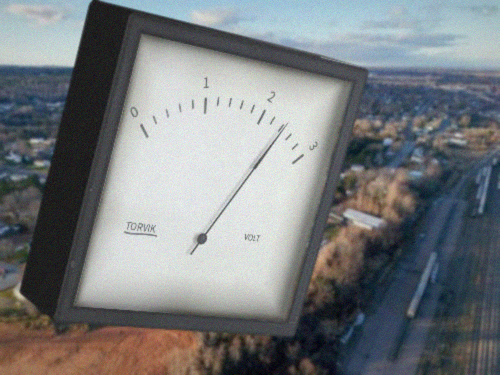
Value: 2.4 V
